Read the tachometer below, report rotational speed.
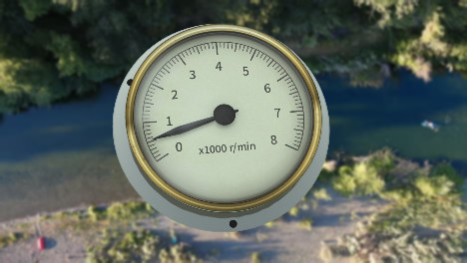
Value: 500 rpm
